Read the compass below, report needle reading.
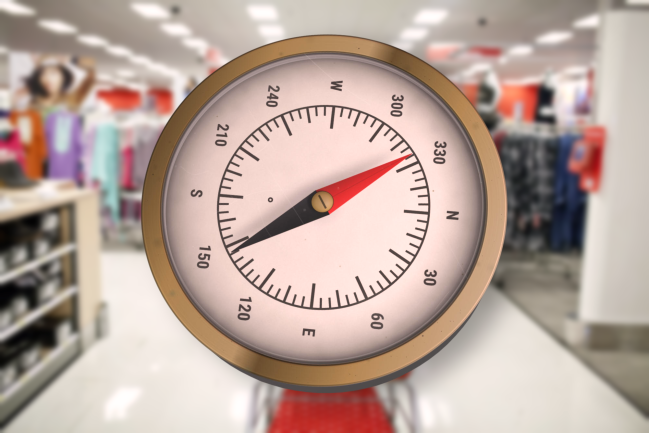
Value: 325 °
